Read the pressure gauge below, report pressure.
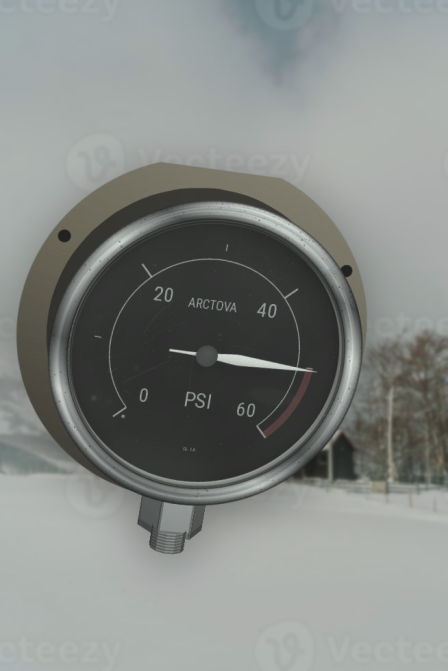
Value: 50 psi
